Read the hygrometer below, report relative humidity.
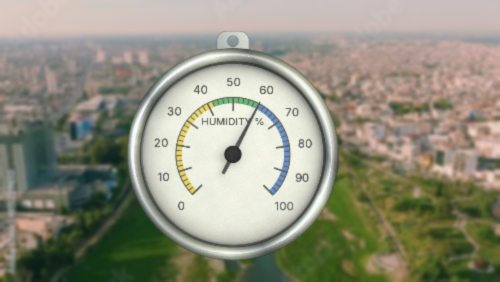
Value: 60 %
